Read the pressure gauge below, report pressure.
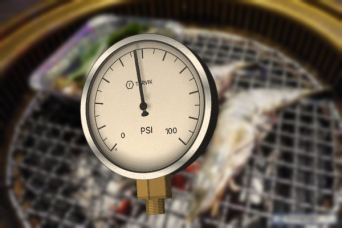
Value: 47.5 psi
